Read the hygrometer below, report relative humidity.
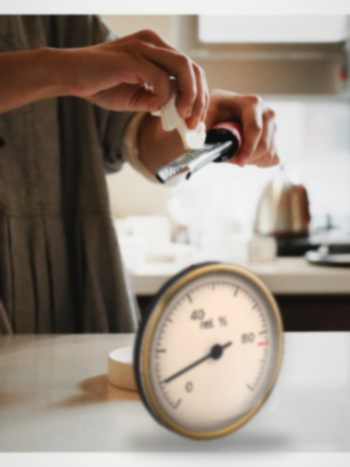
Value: 10 %
